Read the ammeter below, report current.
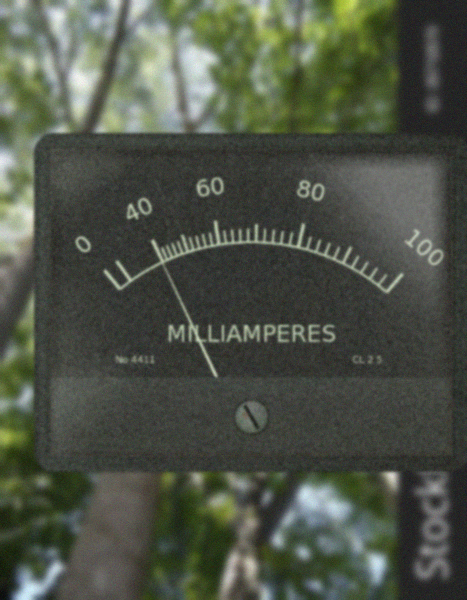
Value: 40 mA
